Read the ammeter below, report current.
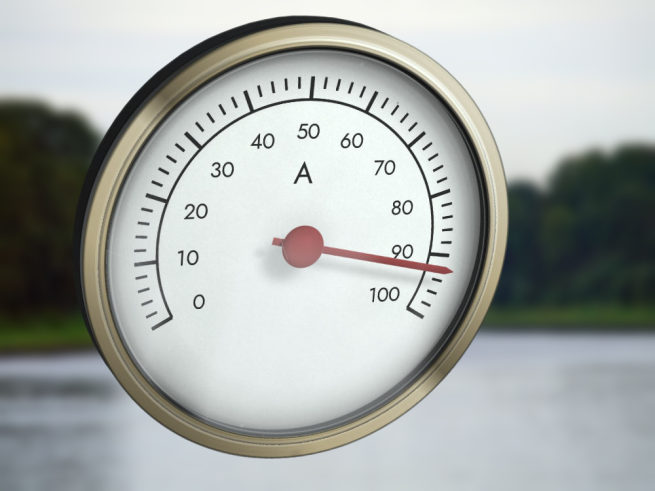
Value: 92 A
